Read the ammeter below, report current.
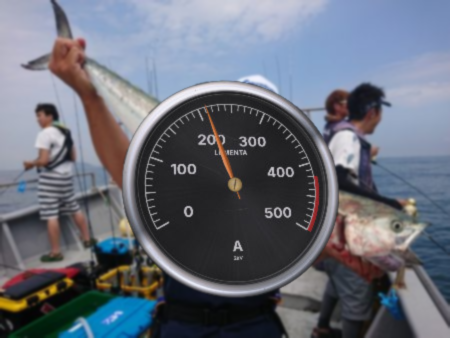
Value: 210 A
